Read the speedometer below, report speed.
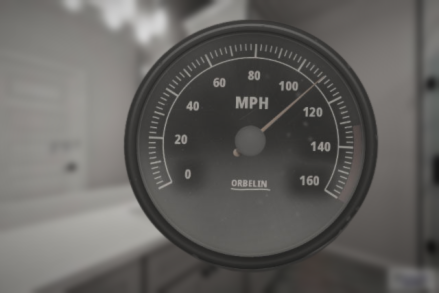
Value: 110 mph
